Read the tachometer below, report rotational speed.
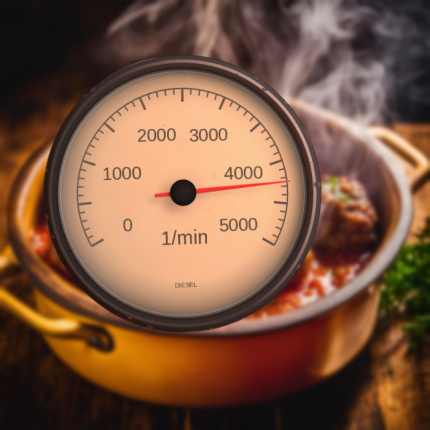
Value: 4250 rpm
